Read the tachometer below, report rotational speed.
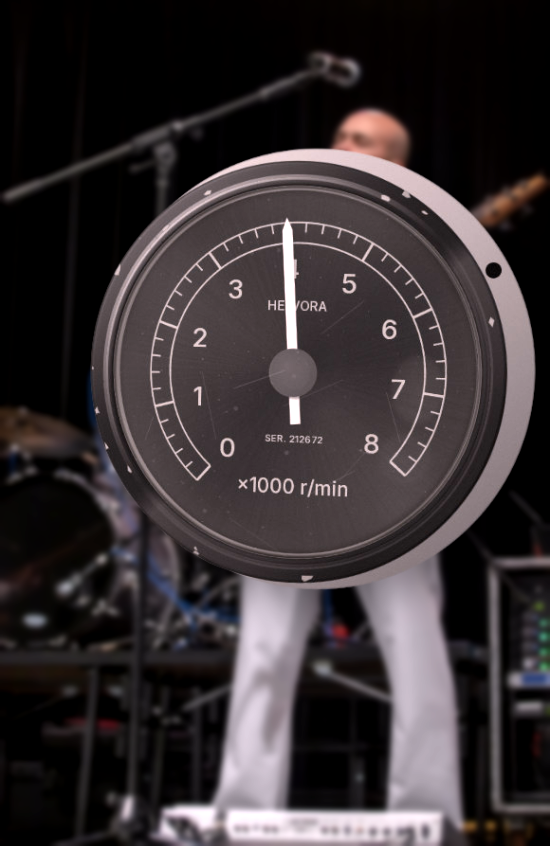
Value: 4000 rpm
